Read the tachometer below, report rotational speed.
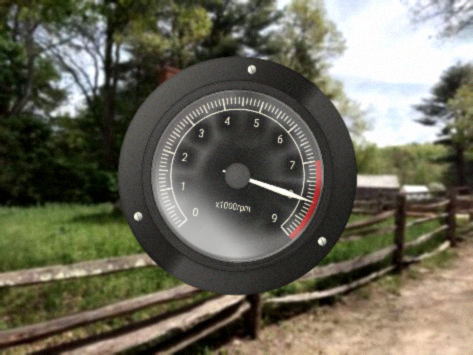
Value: 8000 rpm
